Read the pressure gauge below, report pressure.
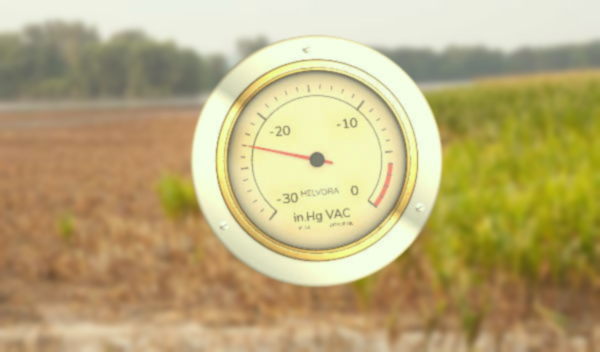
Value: -23 inHg
